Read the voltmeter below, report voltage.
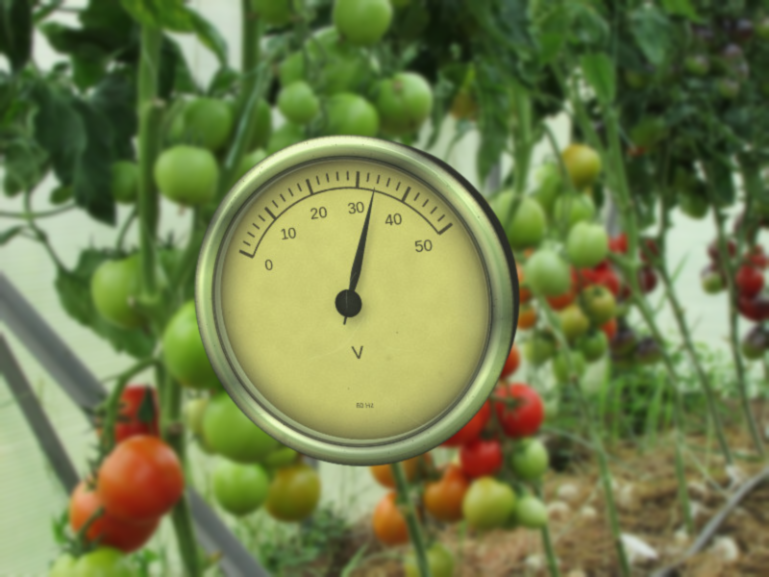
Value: 34 V
